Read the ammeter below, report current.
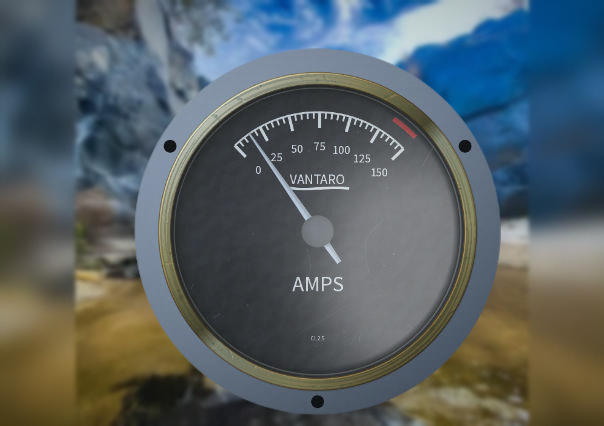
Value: 15 A
